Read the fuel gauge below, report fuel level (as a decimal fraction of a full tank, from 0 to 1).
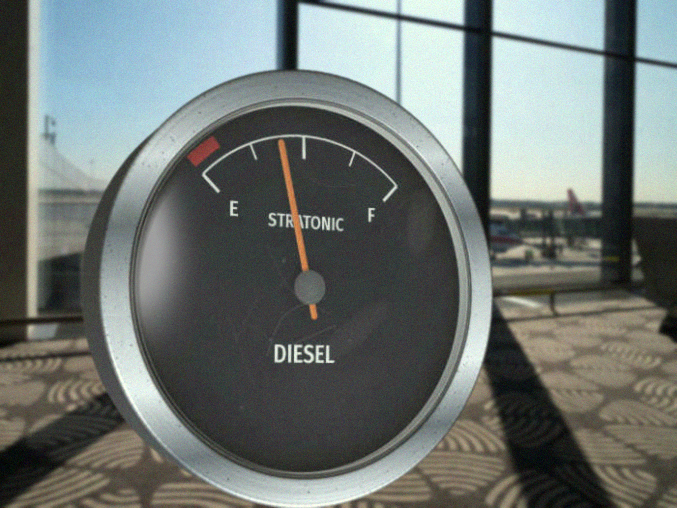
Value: 0.375
